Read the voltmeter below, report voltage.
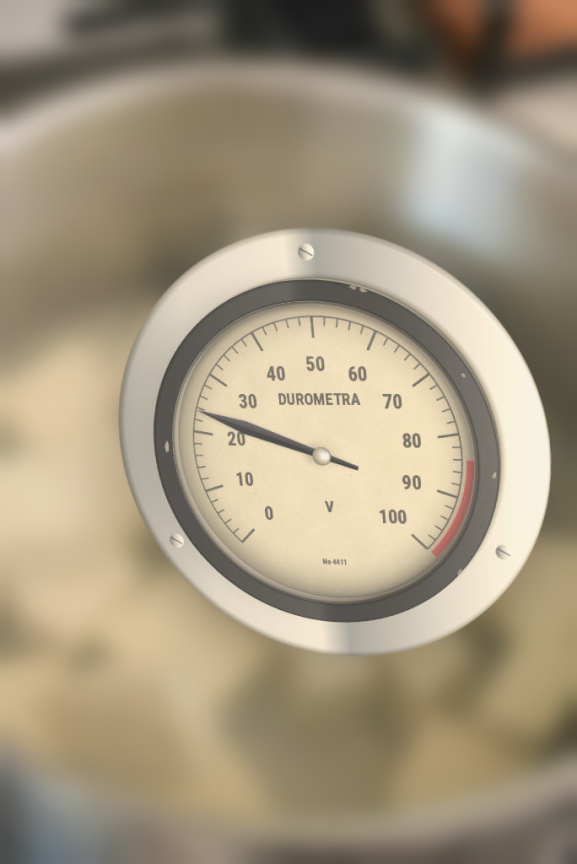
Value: 24 V
